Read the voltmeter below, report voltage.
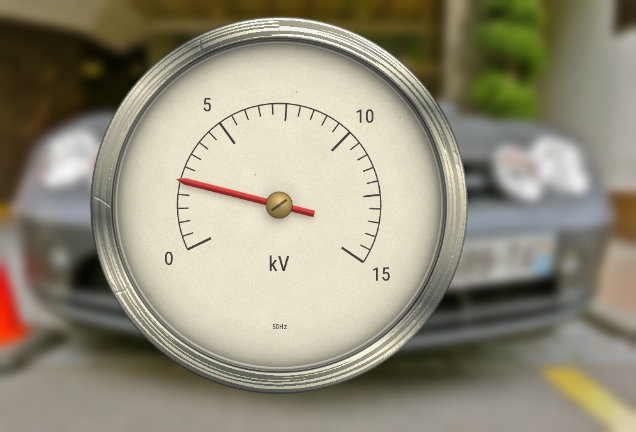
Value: 2.5 kV
